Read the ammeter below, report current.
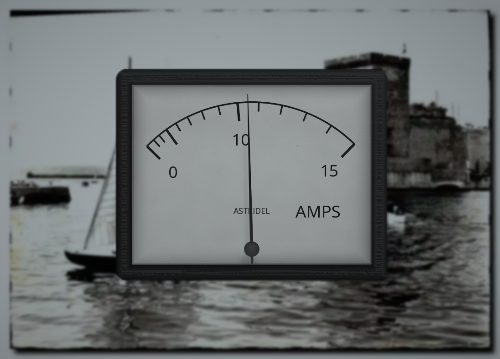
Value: 10.5 A
